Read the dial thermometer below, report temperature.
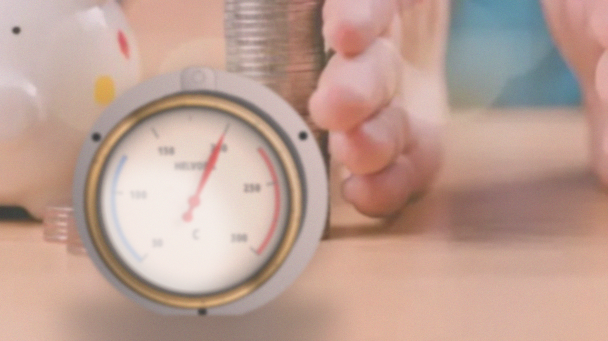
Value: 200 °C
